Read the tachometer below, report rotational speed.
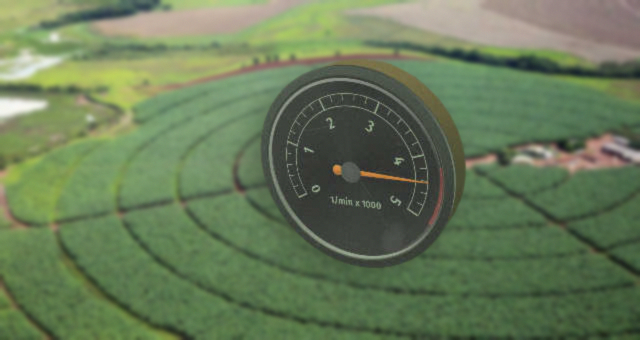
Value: 4400 rpm
